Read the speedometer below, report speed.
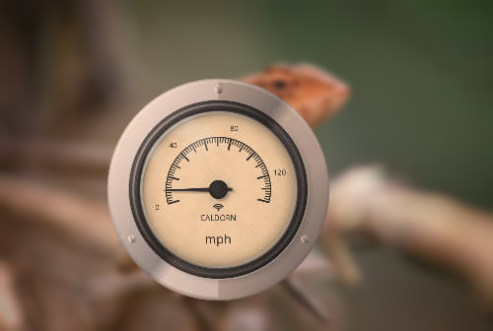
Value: 10 mph
